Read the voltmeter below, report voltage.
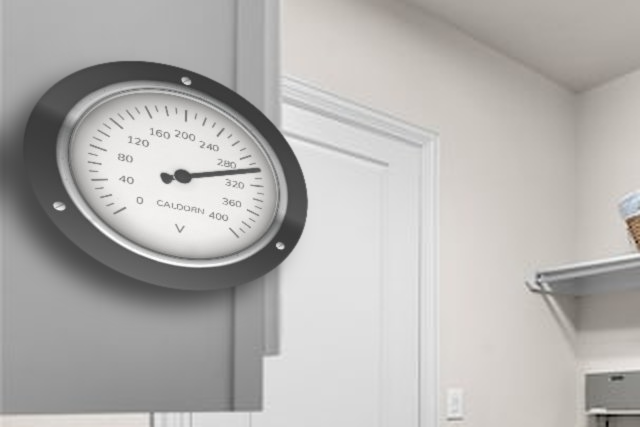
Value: 300 V
